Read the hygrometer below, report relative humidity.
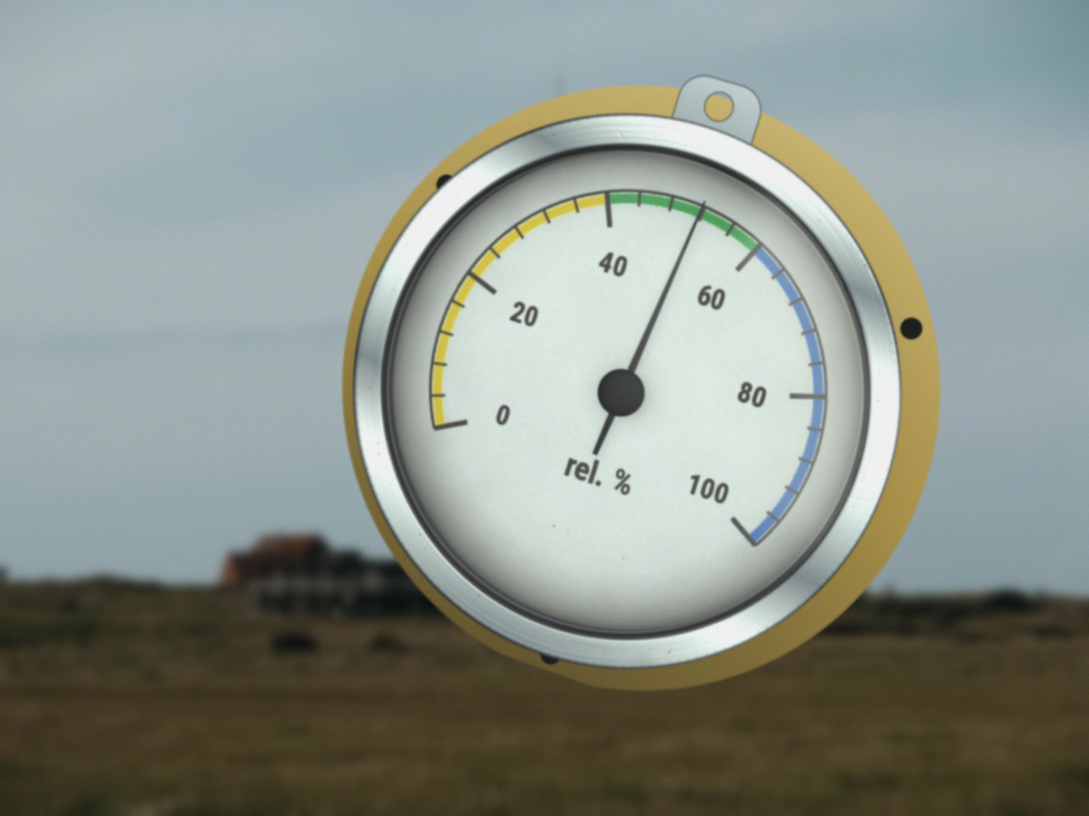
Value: 52 %
